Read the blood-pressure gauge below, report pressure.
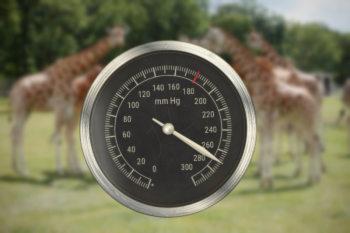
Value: 270 mmHg
